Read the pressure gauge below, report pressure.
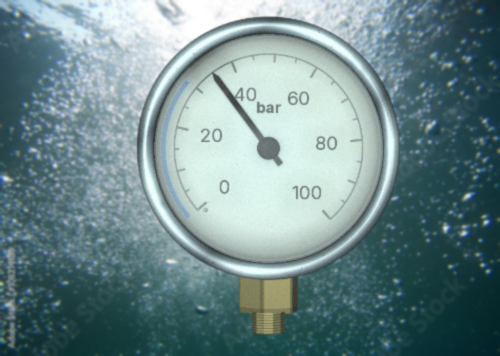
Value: 35 bar
